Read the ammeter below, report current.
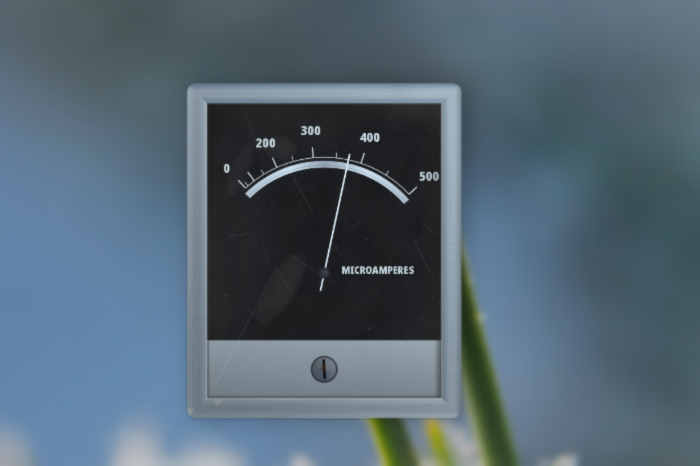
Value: 375 µA
